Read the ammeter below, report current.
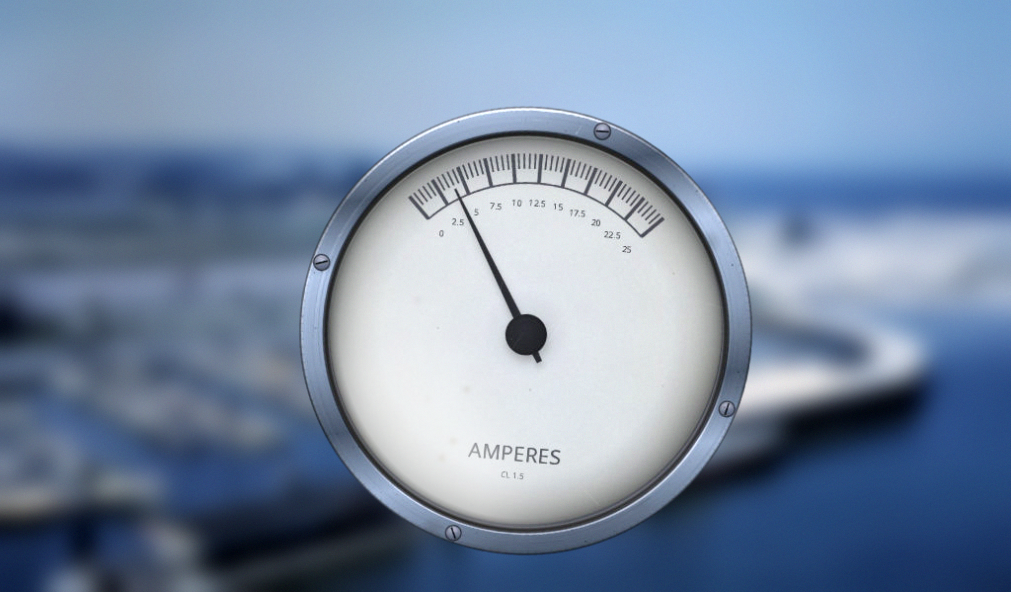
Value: 4 A
